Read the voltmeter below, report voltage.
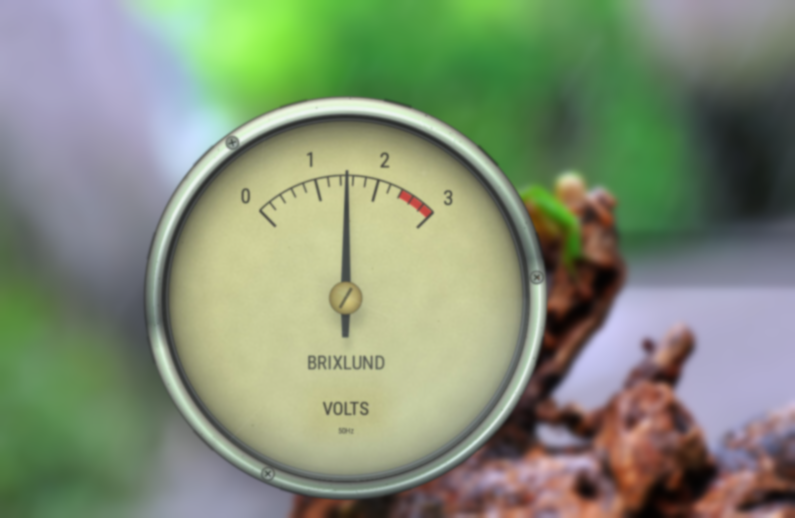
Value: 1.5 V
